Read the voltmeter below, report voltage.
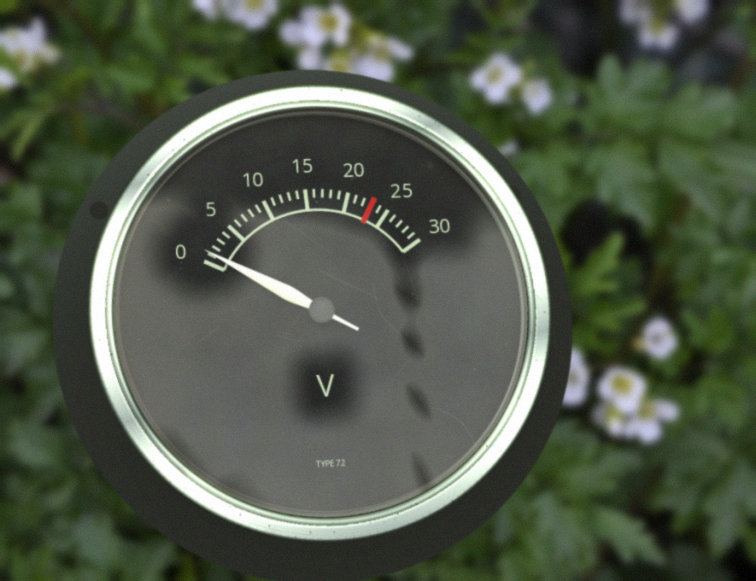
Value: 1 V
